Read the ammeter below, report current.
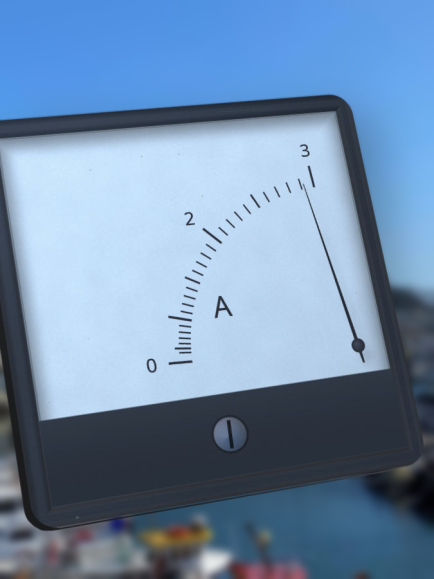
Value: 2.9 A
